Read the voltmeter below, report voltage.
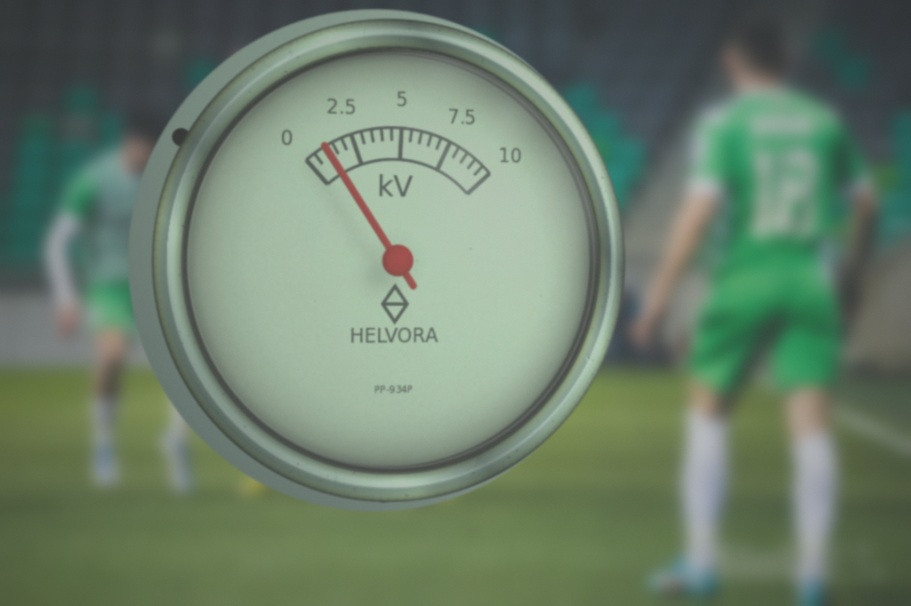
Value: 1 kV
